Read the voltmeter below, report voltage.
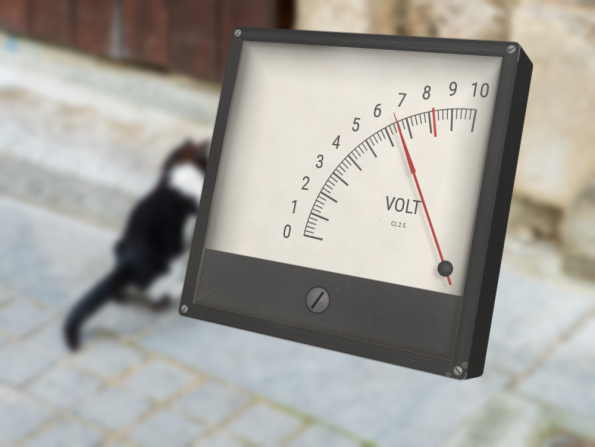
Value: 6.6 V
